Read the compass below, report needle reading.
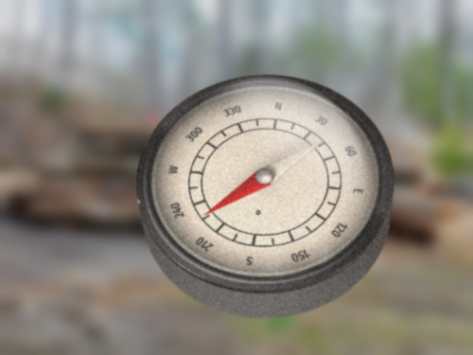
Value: 225 °
